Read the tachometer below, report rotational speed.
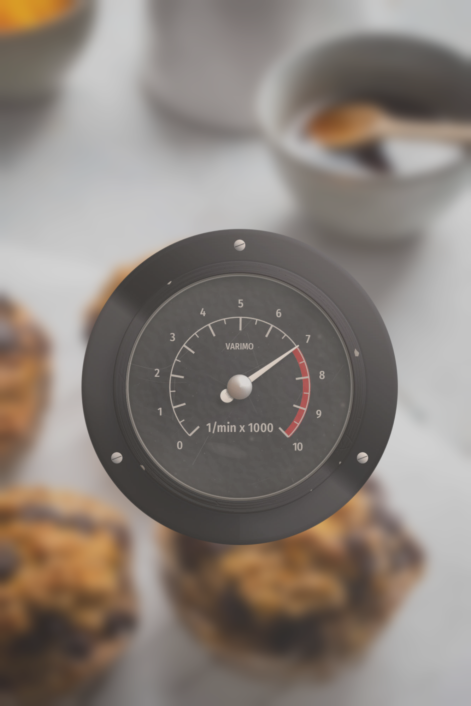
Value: 7000 rpm
